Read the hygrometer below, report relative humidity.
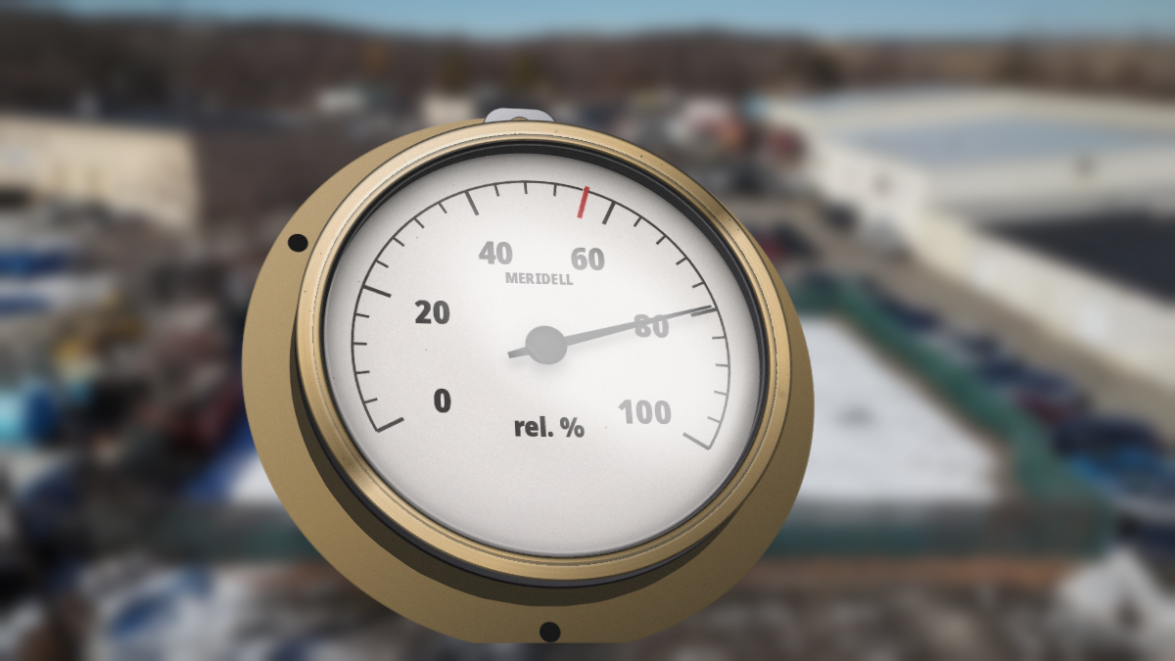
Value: 80 %
